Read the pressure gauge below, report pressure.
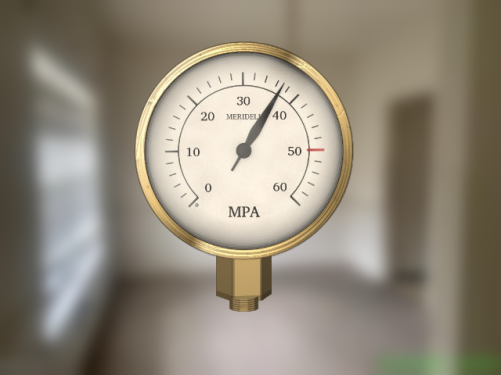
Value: 37 MPa
